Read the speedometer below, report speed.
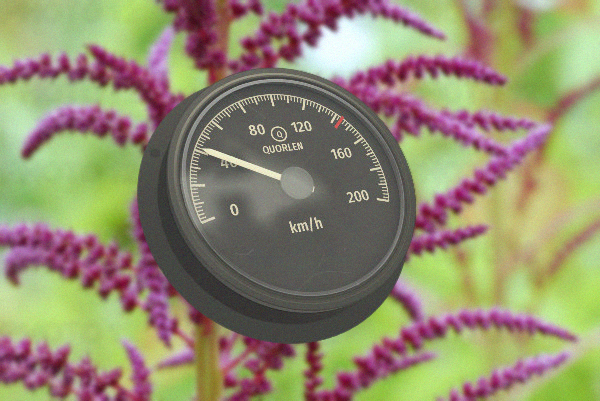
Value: 40 km/h
